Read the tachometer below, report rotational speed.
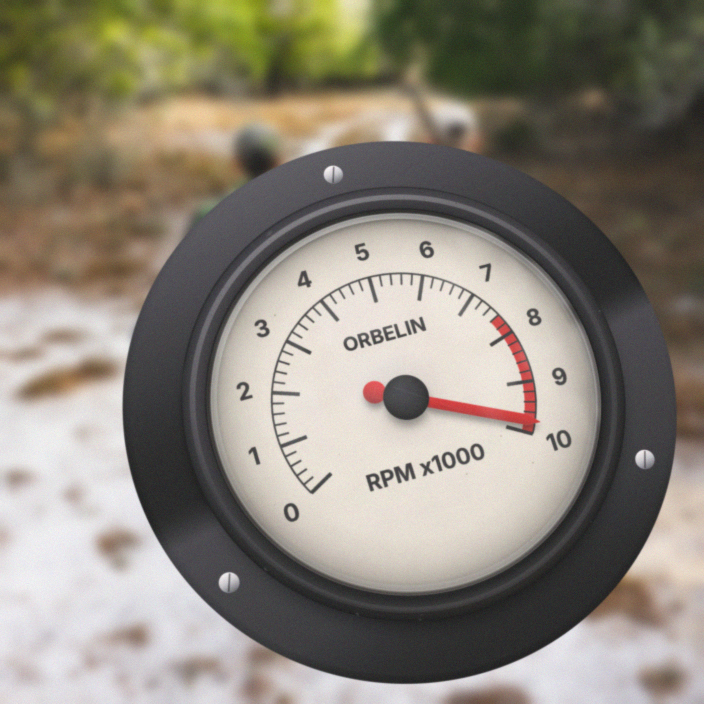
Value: 9800 rpm
